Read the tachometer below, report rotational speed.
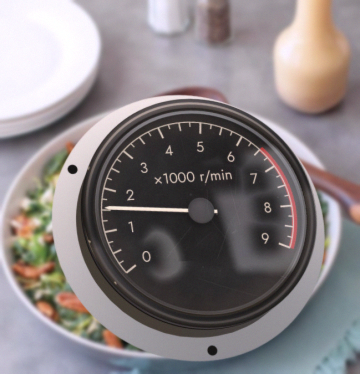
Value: 1500 rpm
